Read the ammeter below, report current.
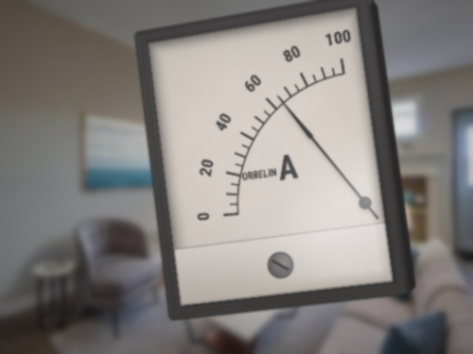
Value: 65 A
